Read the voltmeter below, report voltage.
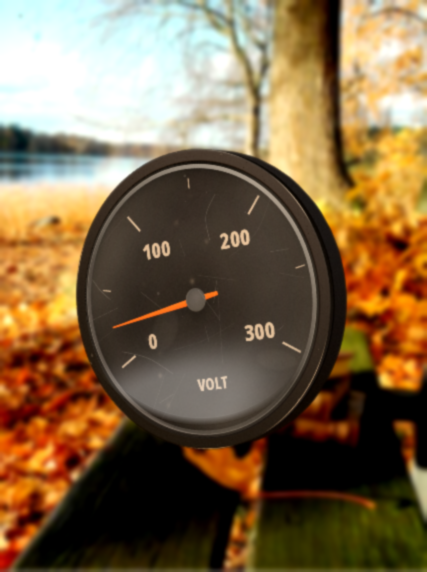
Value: 25 V
